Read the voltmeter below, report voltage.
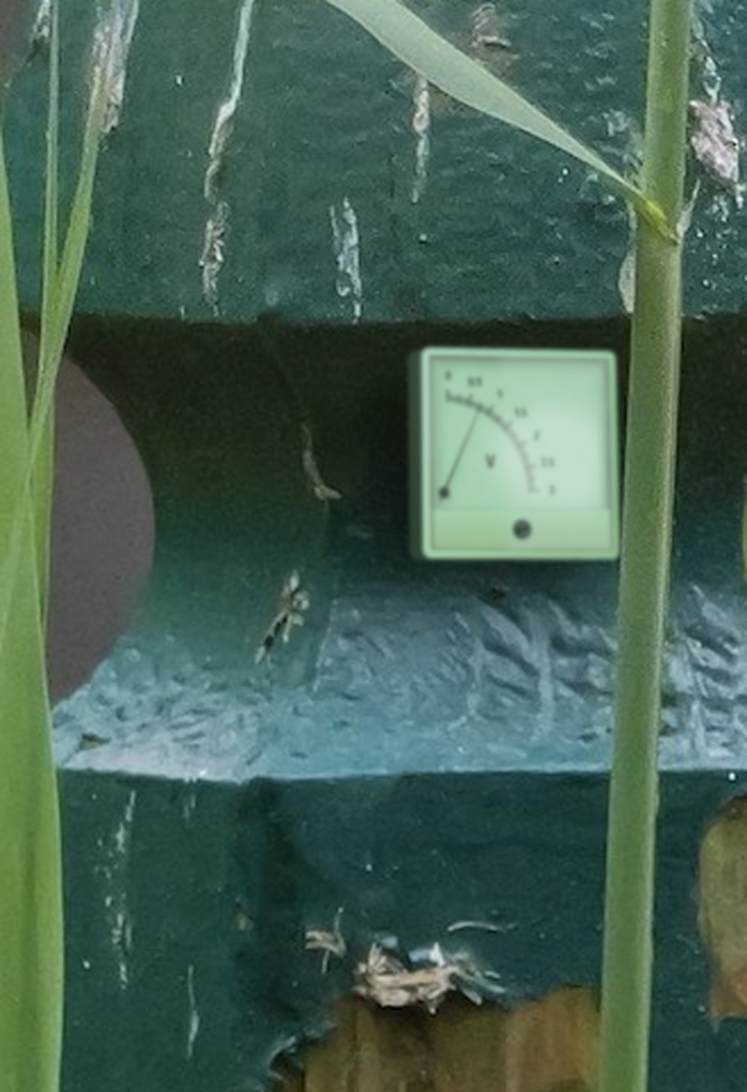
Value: 0.75 V
